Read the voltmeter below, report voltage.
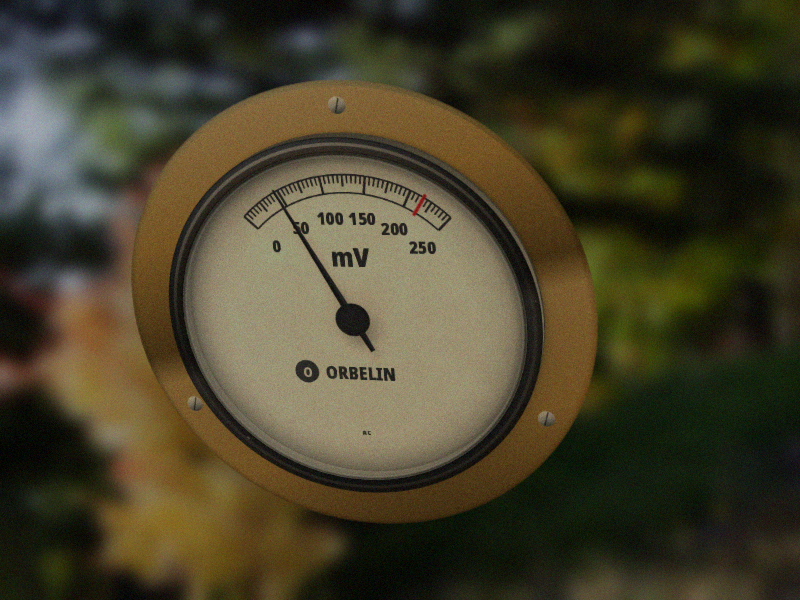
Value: 50 mV
